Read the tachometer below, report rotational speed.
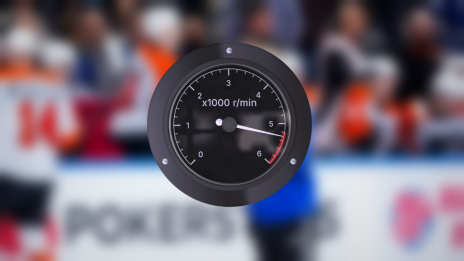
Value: 5300 rpm
